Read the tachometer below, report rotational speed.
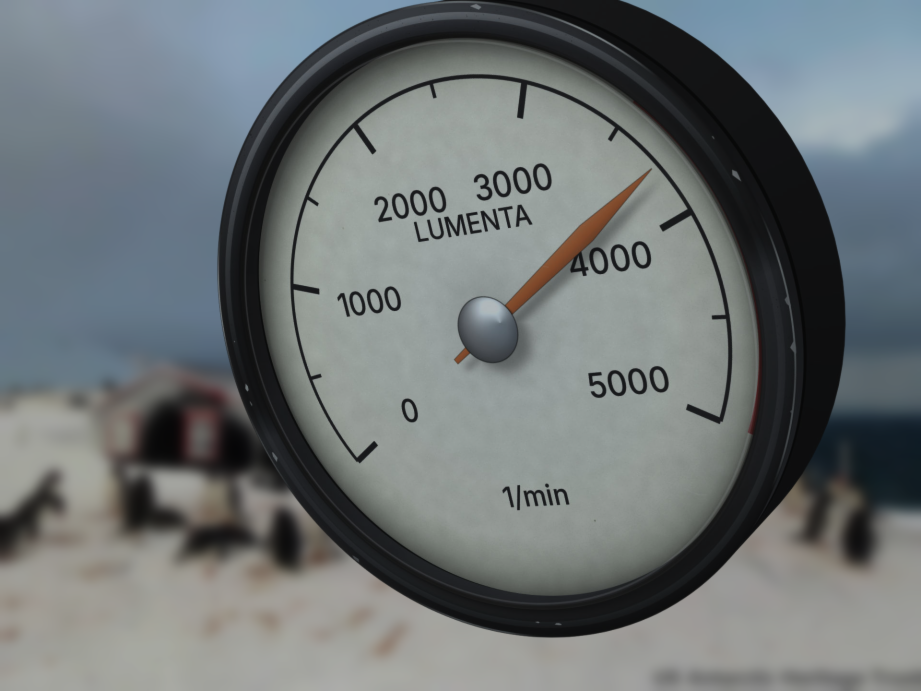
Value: 3750 rpm
